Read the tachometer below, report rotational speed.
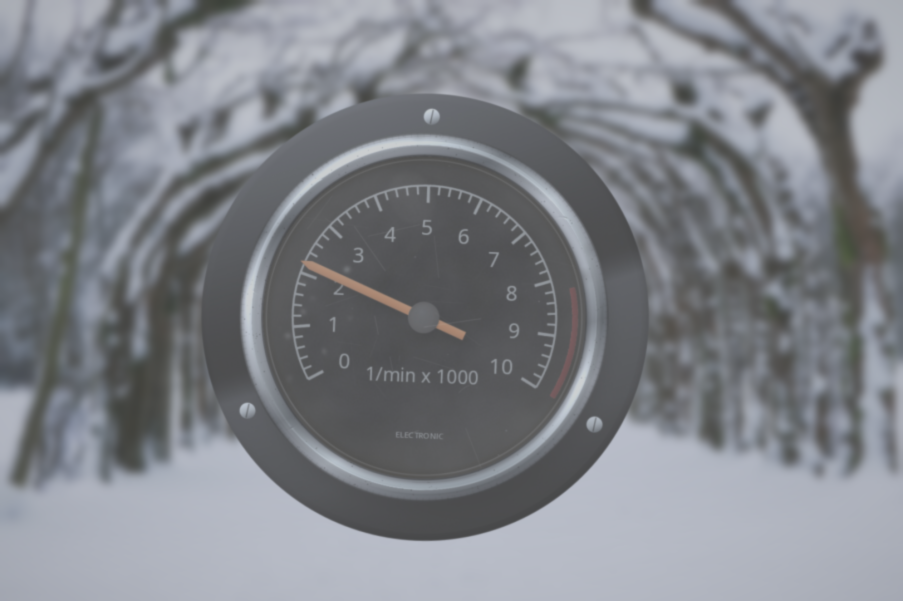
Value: 2200 rpm
